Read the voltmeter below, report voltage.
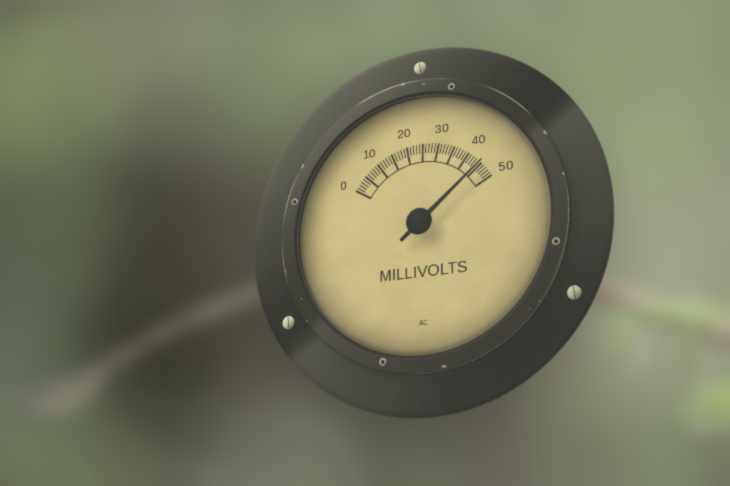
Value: 45 mV
